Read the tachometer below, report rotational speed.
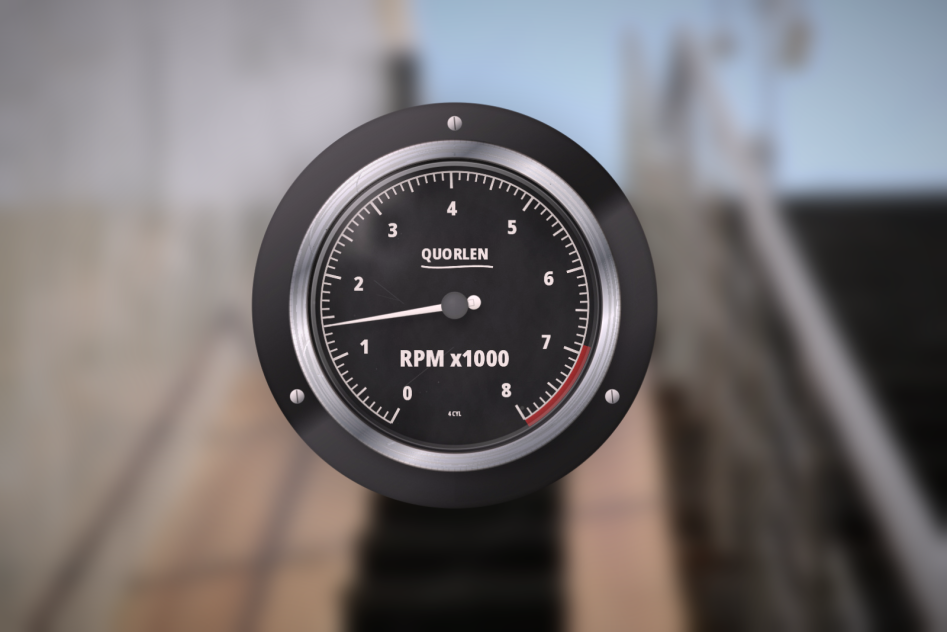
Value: 1400 rpm
